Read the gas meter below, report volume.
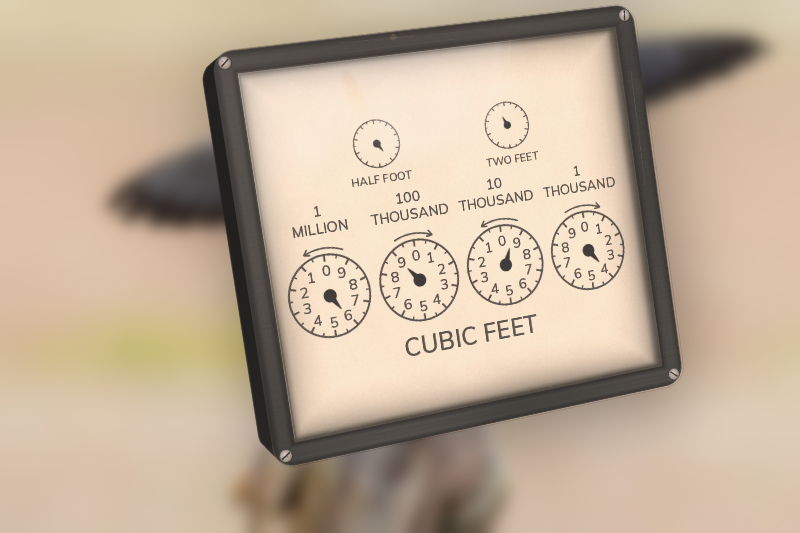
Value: 589400 ft³
